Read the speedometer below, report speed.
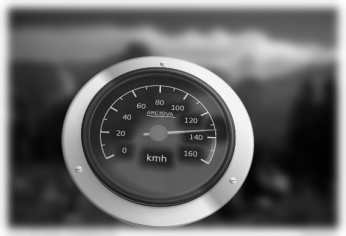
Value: 135 km/h
